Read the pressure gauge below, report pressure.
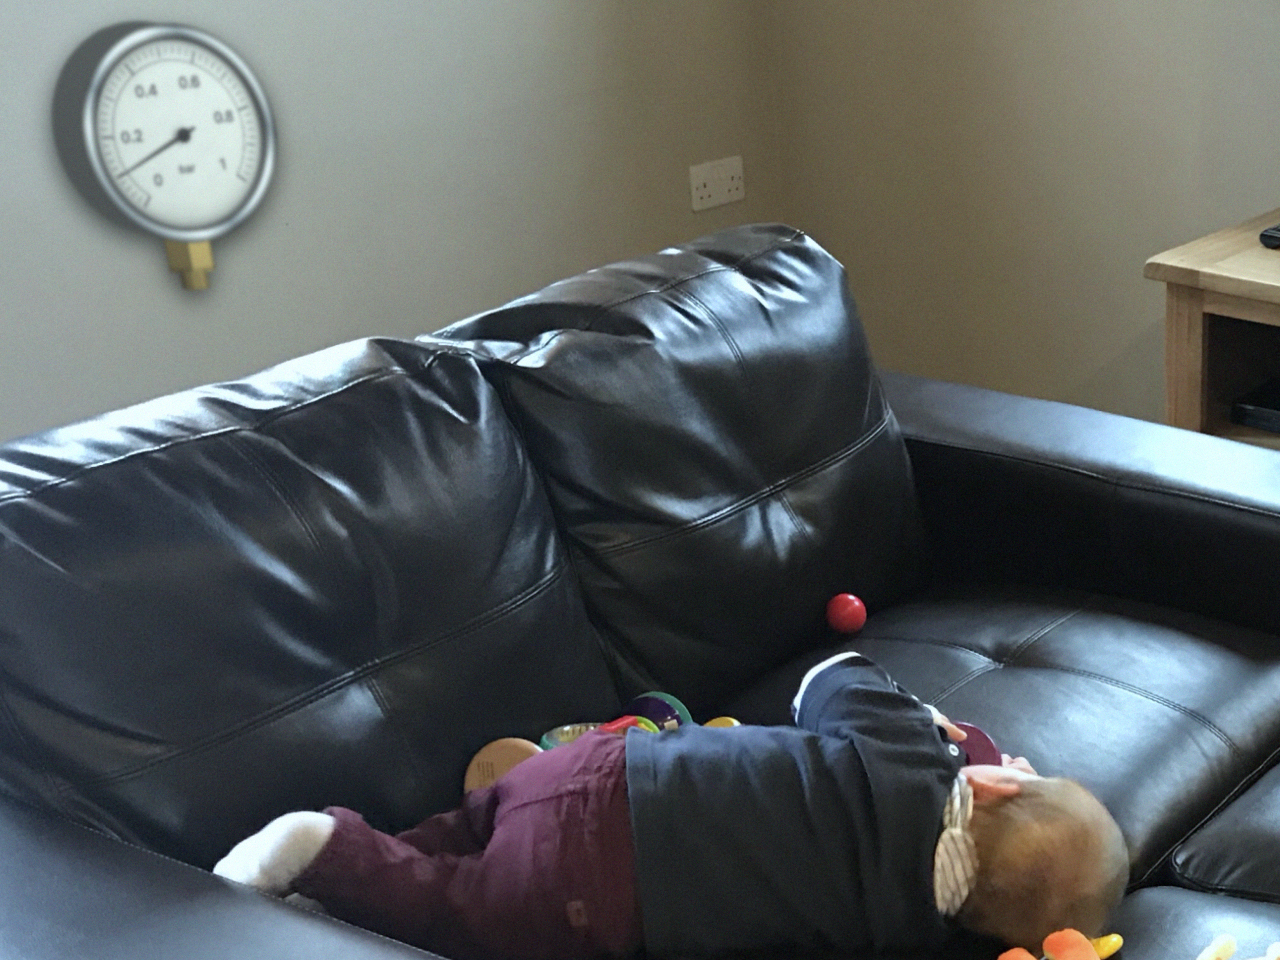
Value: 0.1 bar
